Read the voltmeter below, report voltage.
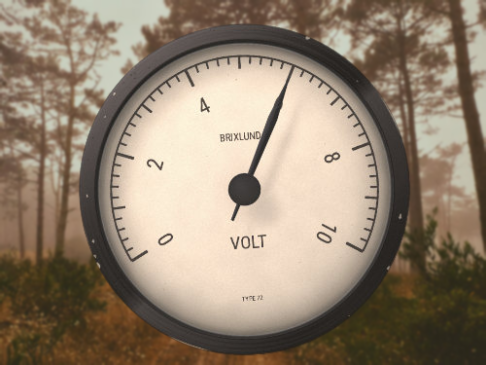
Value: 6 V
